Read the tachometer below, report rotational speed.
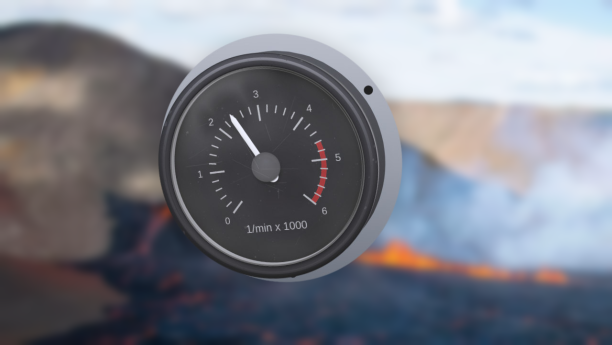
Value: 2400 rpm
